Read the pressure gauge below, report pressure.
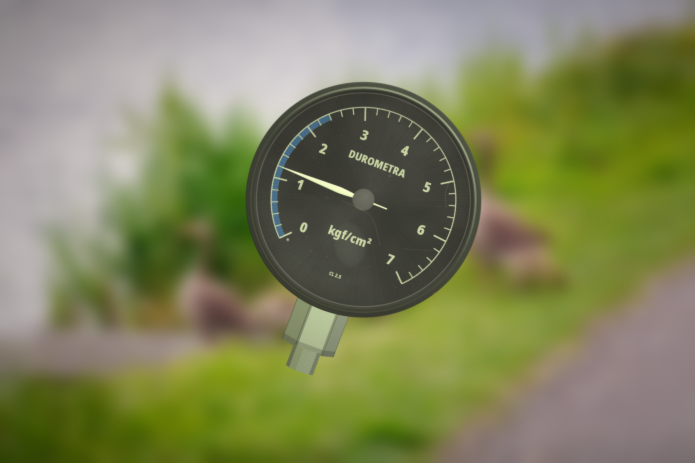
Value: 1.2 kg/cm²
